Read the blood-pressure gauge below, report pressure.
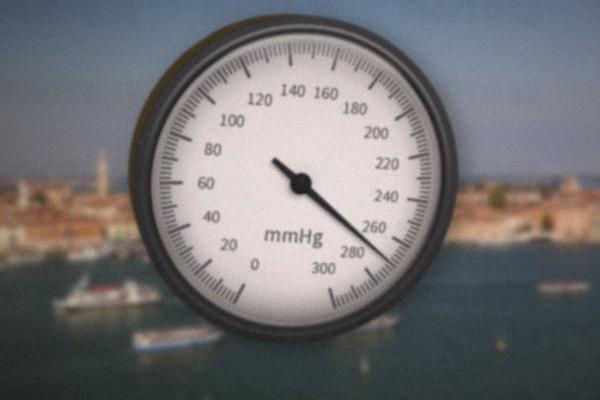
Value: 270 mmHg
